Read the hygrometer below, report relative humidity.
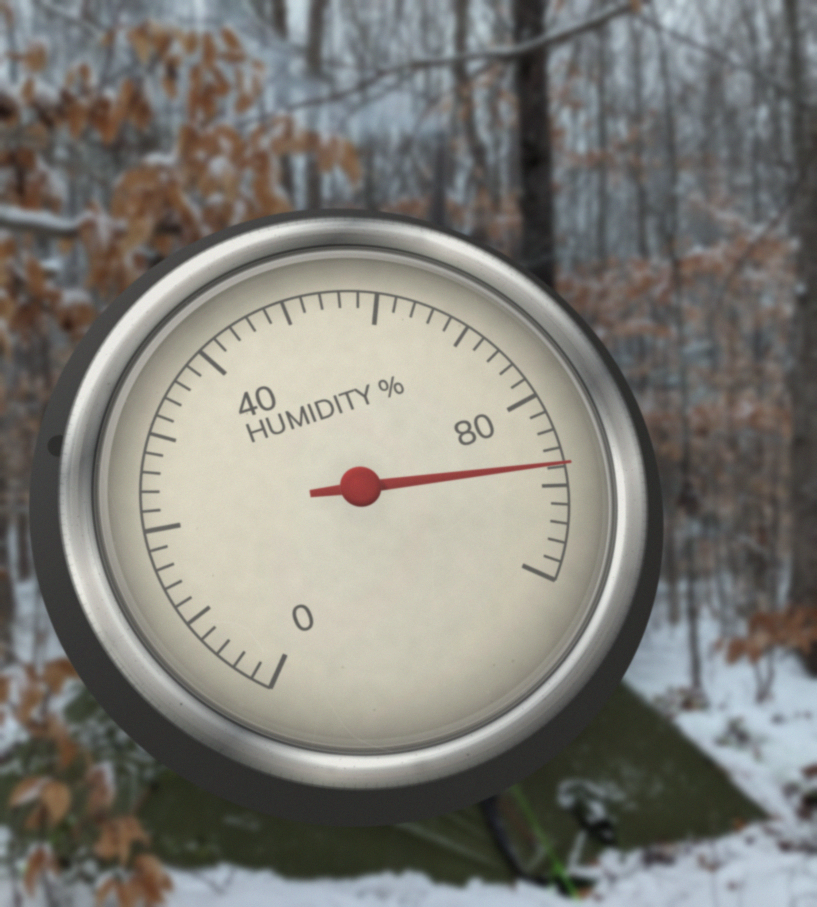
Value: 88 %
